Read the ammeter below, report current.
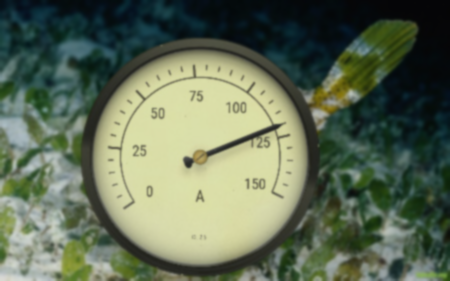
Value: 120 A
